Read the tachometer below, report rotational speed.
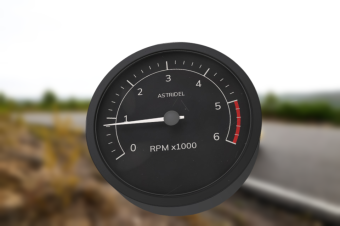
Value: 800 rpm
